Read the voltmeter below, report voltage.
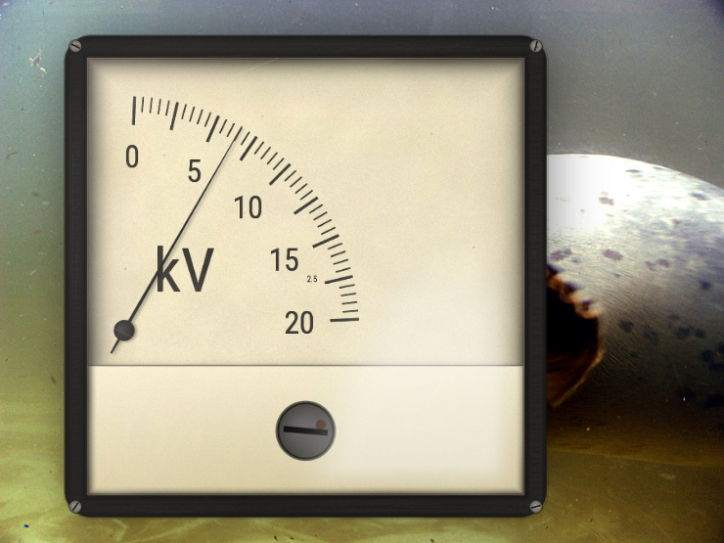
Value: 6.5 kV
